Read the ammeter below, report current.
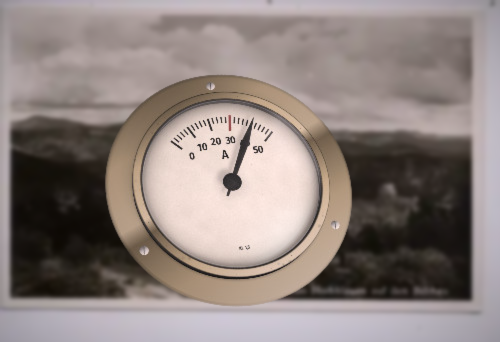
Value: 40 A
